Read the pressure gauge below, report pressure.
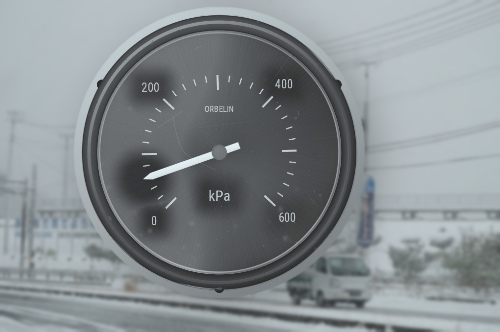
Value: 60 kPa
